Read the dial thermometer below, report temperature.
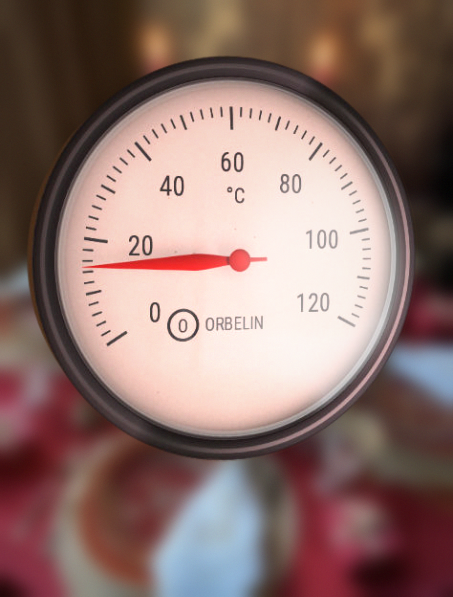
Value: 15 °C
